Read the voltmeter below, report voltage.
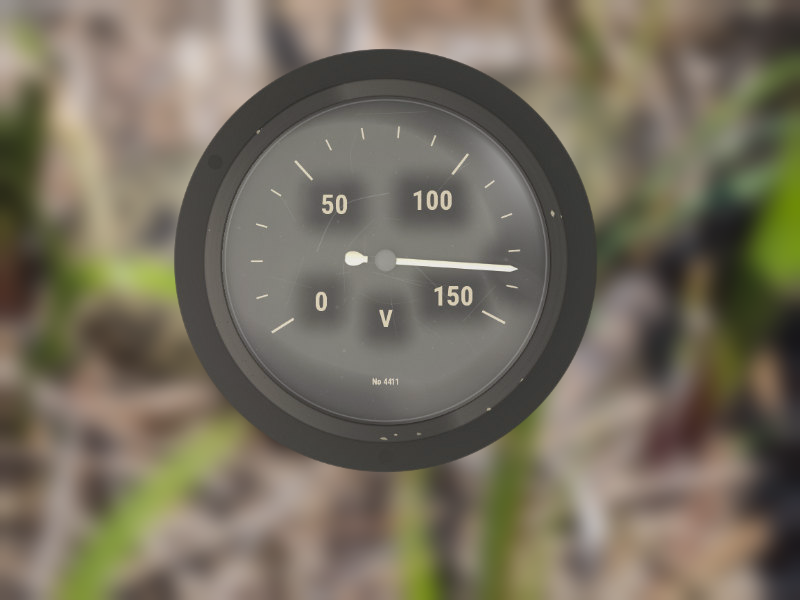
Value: 135 V
